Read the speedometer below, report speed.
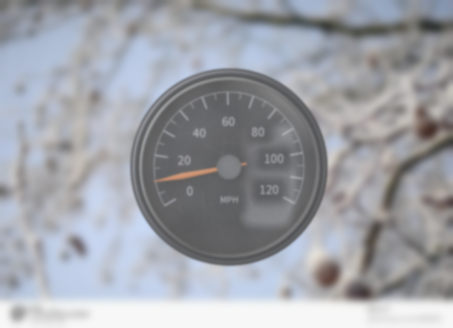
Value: 10 mph
